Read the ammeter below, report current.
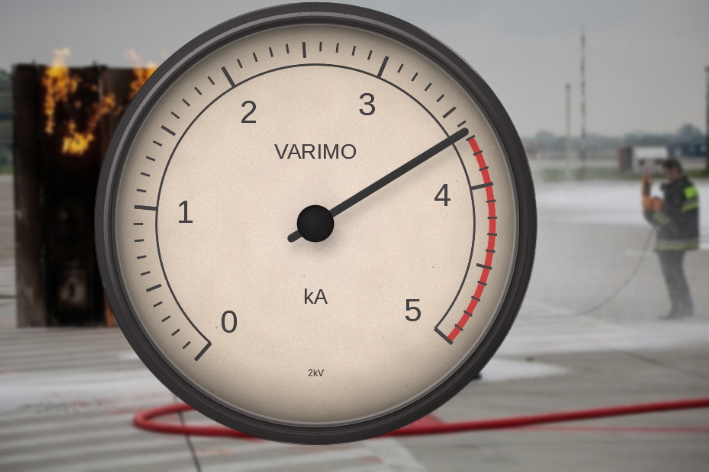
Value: 3.65 kA
